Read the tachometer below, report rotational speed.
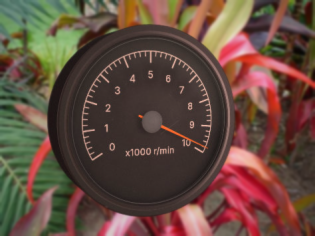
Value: 9800 rpm
